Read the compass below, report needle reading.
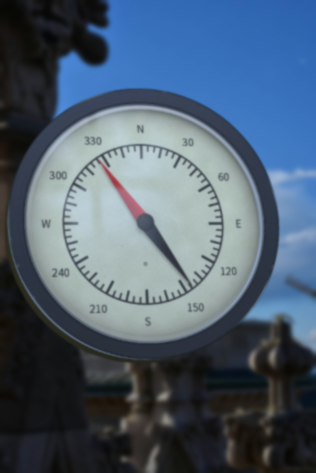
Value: 325 °
